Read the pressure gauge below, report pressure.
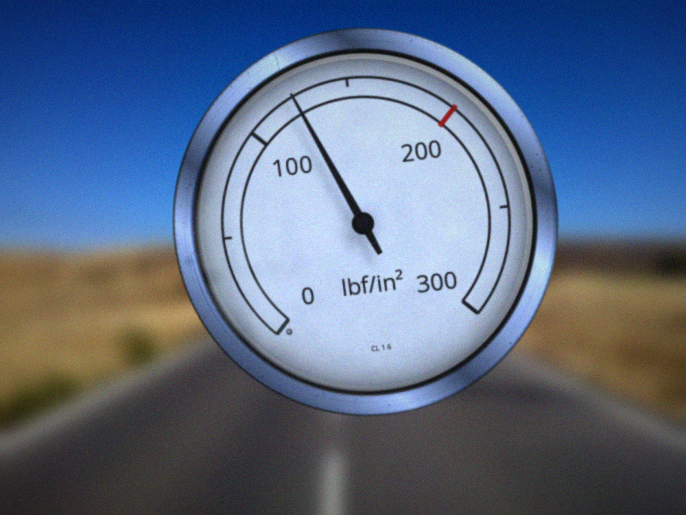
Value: 125 psi
